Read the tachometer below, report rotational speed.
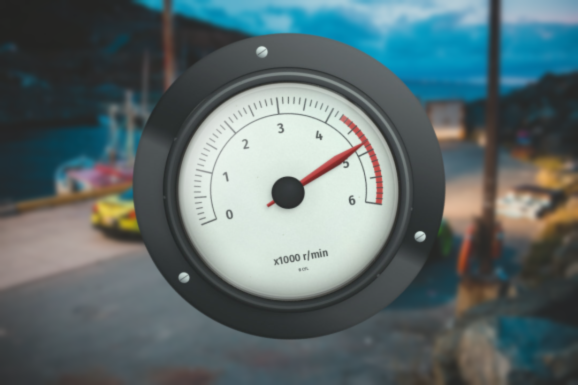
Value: 4800 rpm
